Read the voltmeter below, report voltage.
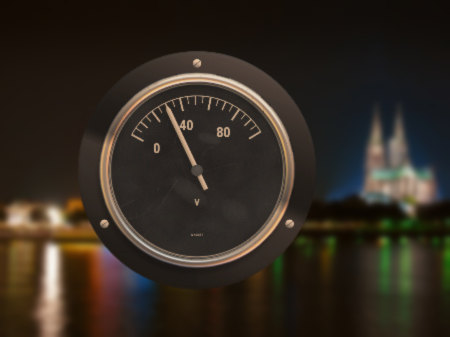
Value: 30 V
